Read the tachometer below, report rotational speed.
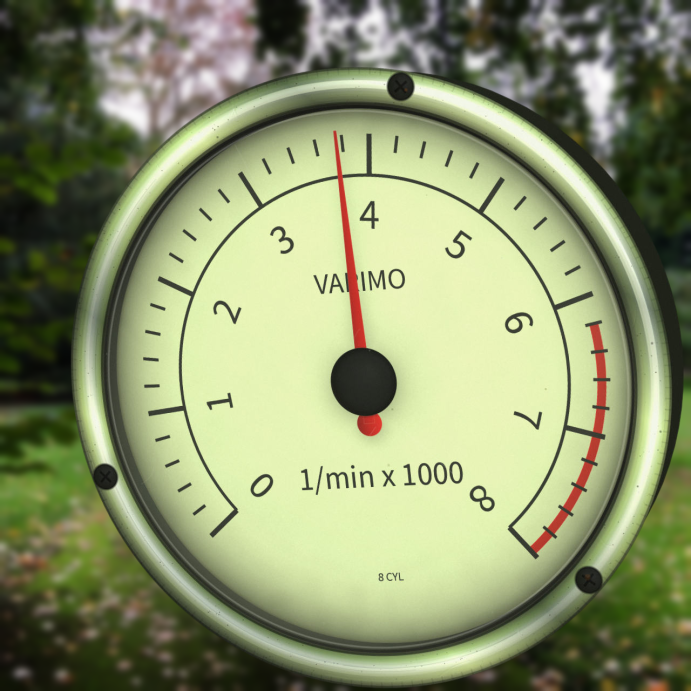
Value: 3800 rpm
